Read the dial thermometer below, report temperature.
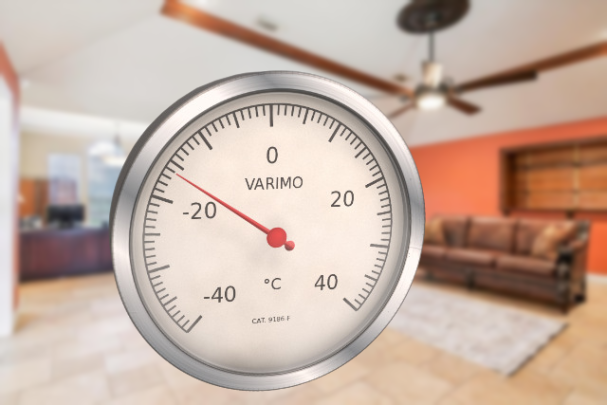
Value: -16 °C
